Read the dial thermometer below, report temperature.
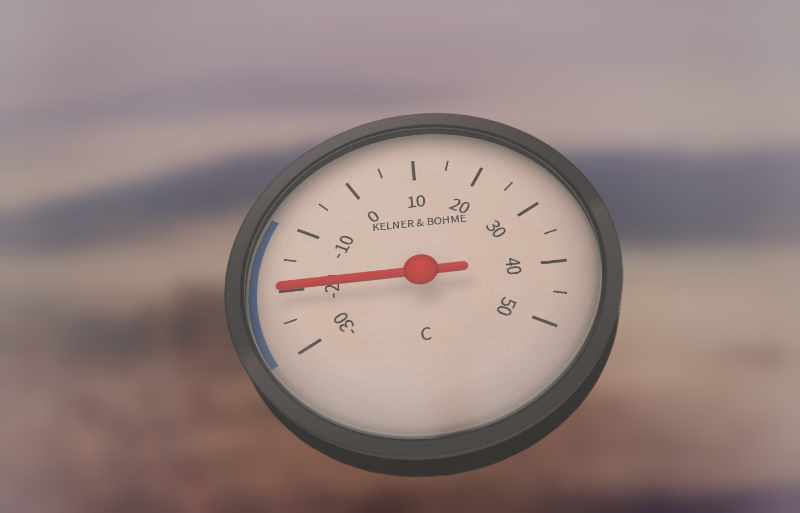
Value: -20 °C
